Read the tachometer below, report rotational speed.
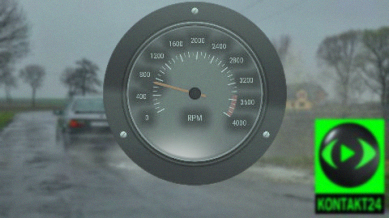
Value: 700 rpm
